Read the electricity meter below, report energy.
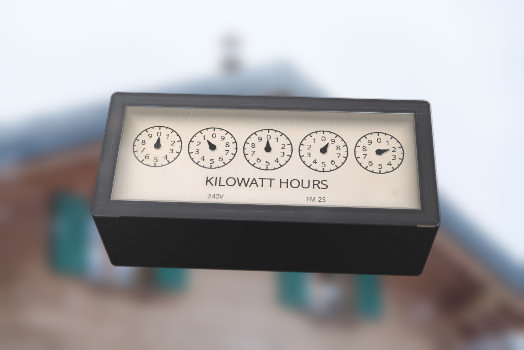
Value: 992 kWh
